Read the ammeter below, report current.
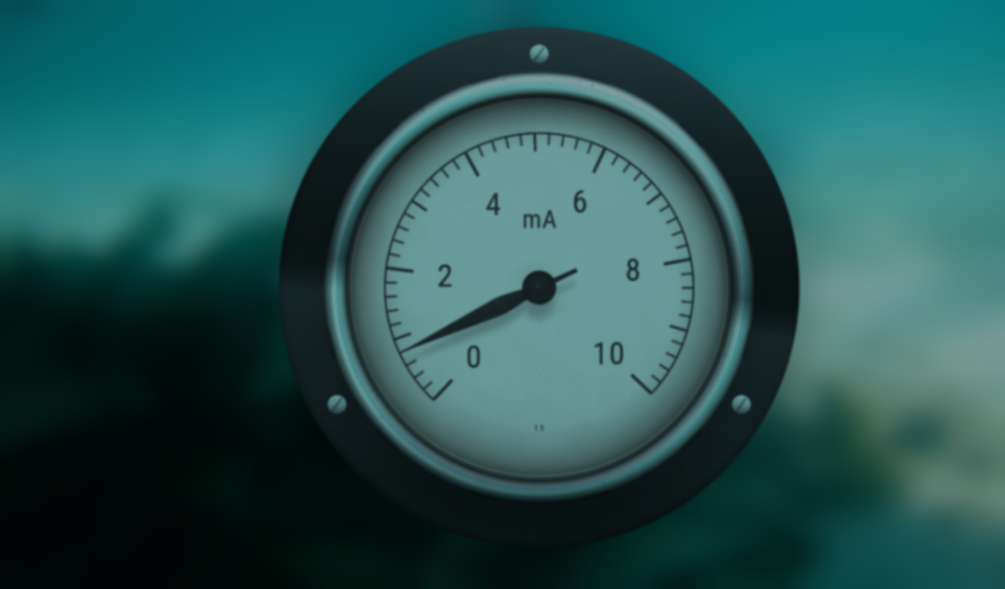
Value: 0.8 mA
